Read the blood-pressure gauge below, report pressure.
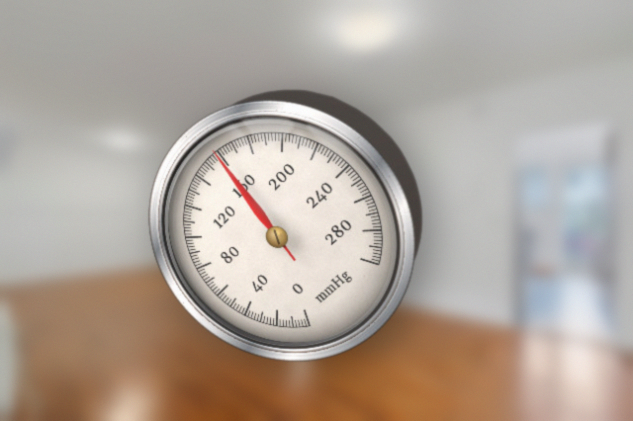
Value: 160 mmHg
